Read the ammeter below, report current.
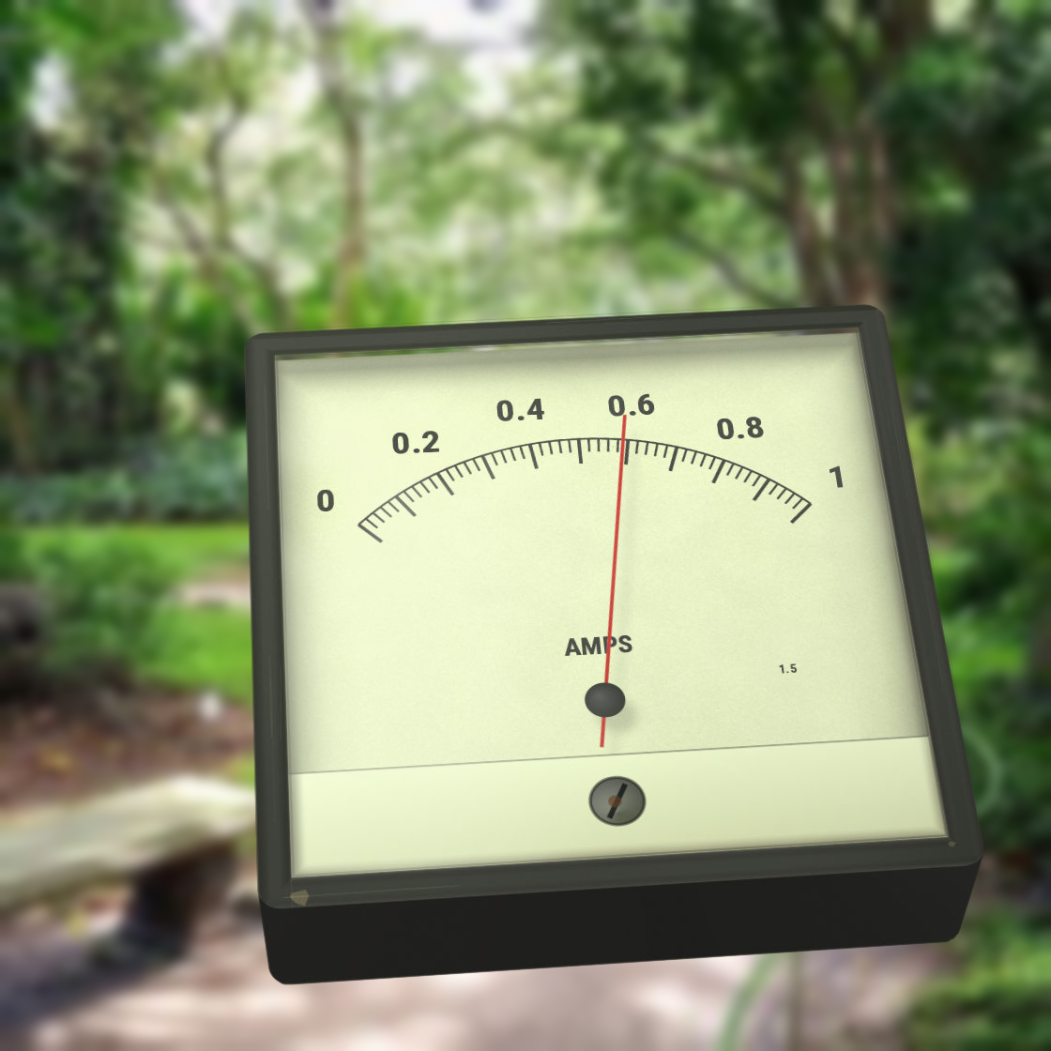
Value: 0.59 A
